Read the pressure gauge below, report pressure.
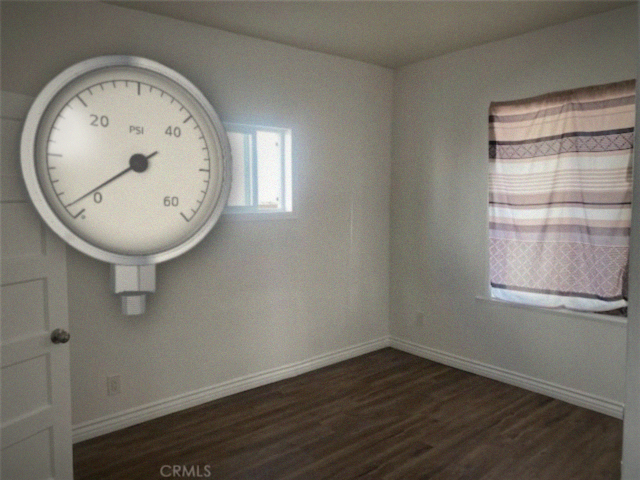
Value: 2 psi
